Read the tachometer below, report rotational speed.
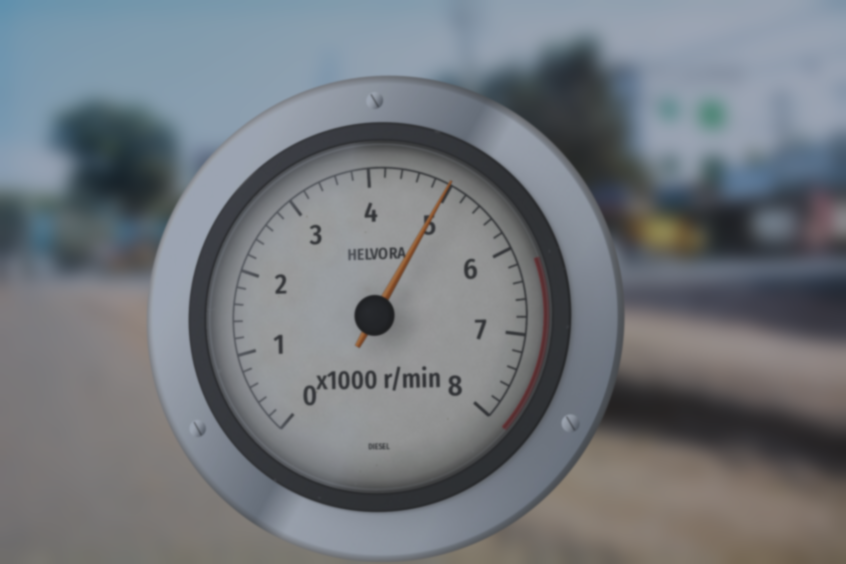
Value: 5000 rpm
